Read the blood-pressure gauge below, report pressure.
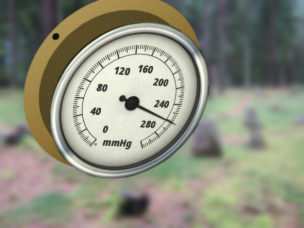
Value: 260 mmHg
